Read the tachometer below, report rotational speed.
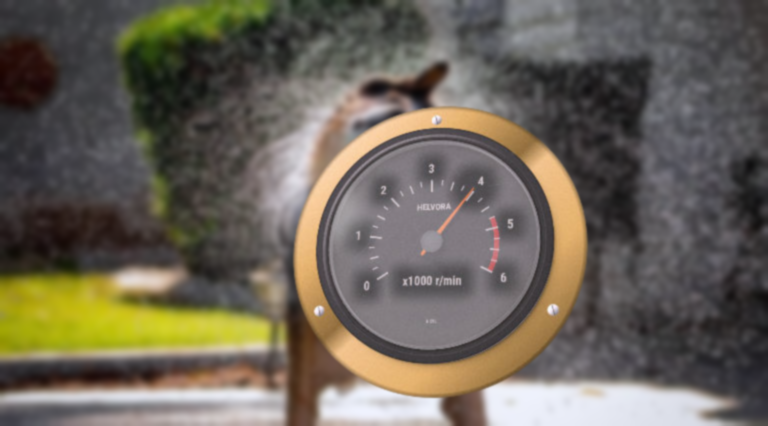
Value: 4000 rpm
